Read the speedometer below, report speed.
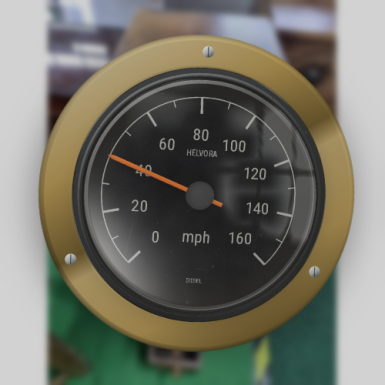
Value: 40 mph
